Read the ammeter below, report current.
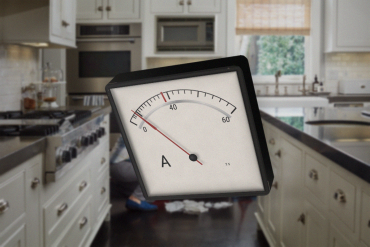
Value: 20 A
